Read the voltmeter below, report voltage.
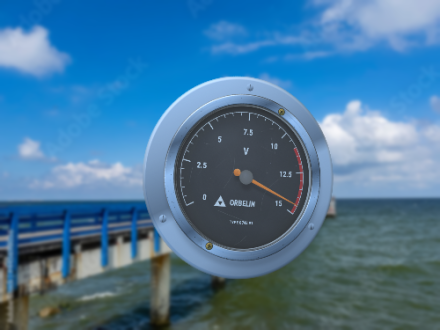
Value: 14.5 V
